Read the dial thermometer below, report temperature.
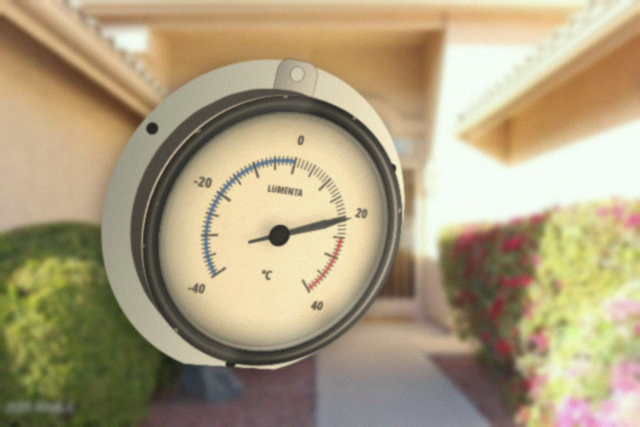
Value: 20 °C
